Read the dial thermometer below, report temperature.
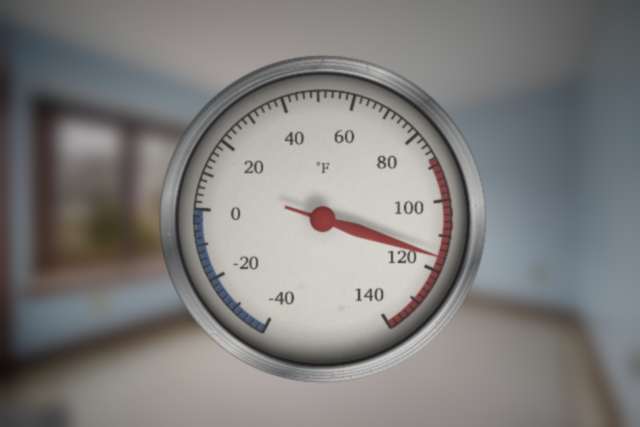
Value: 116 °F
